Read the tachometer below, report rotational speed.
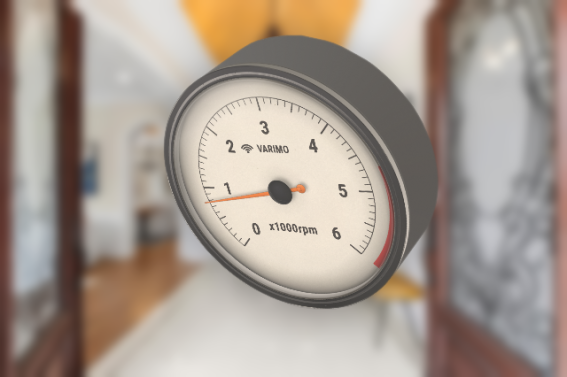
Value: 800 rpm
